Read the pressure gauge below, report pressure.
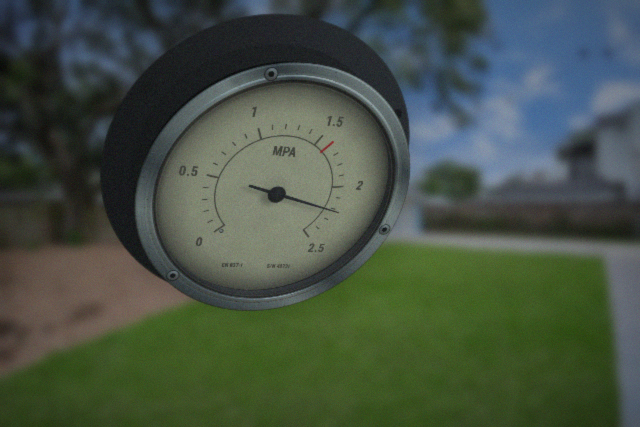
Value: 2.2 MPa
